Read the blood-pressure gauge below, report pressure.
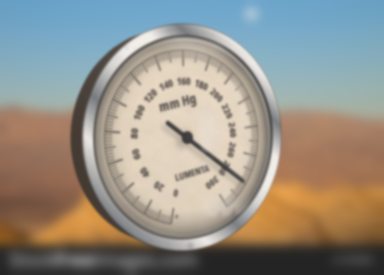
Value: 280 mmHg
